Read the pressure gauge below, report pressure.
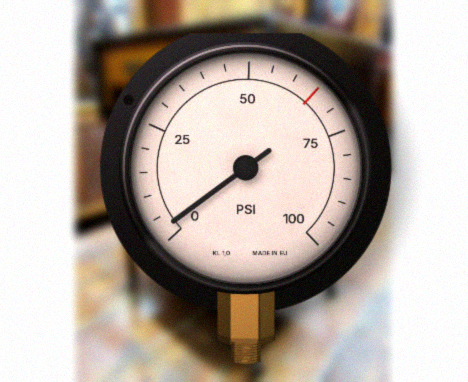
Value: 2.5 psi
